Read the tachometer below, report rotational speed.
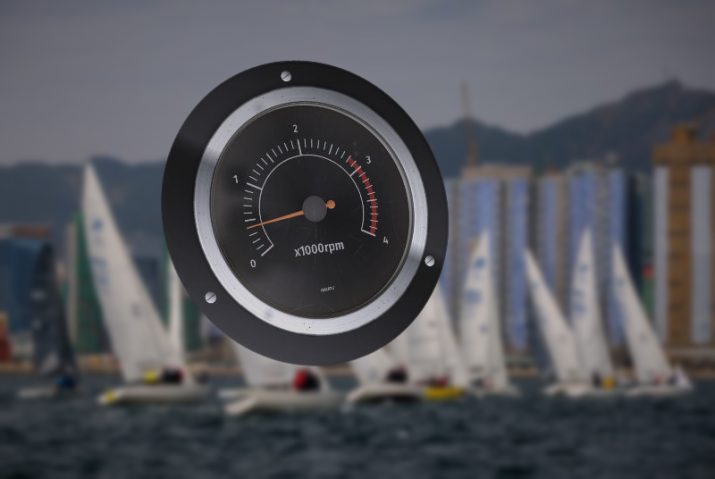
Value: 400 rpm
